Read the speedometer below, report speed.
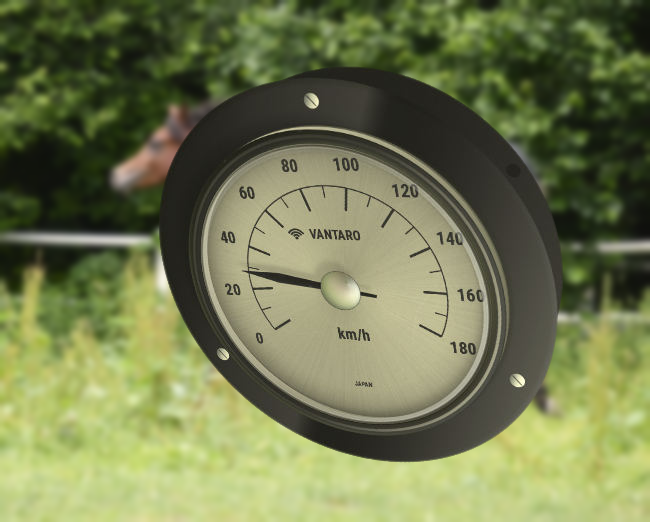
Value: 30 km/h
